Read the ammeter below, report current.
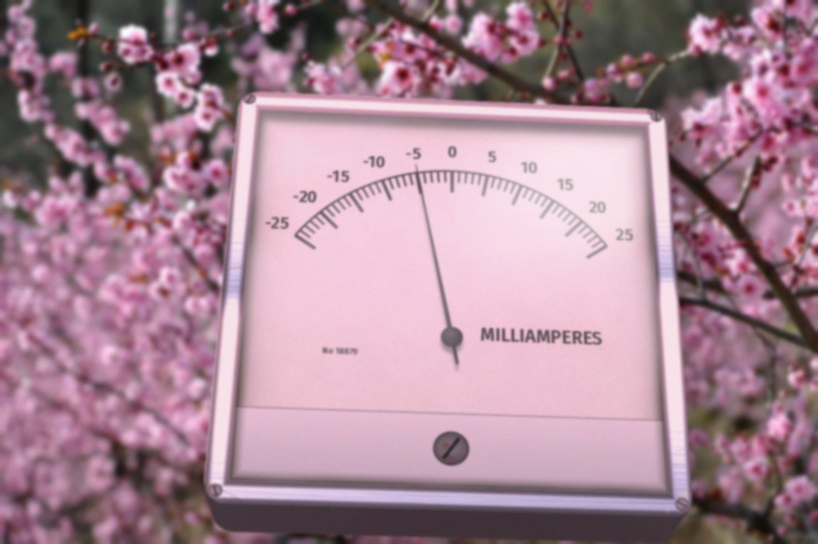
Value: -5 mA
